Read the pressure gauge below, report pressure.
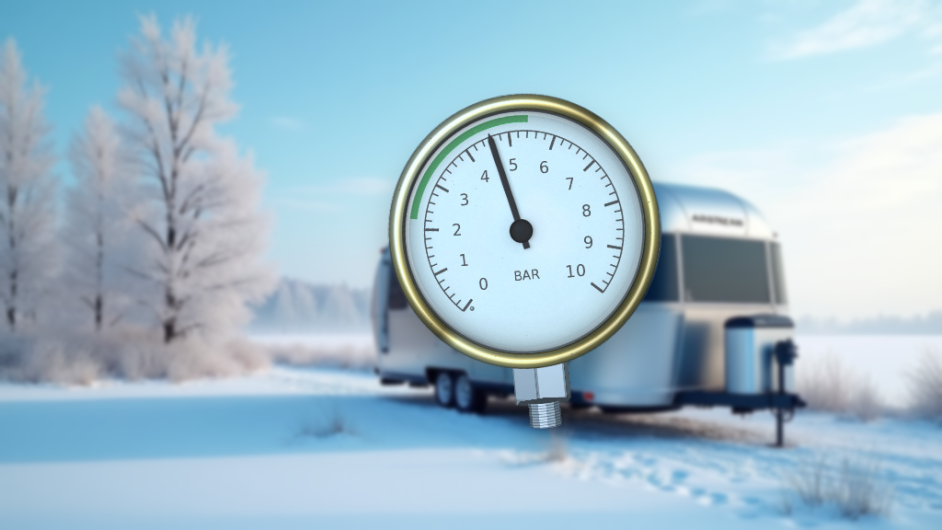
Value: 4.6 bar
